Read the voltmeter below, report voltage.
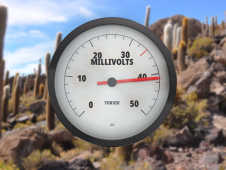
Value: 41 mV
